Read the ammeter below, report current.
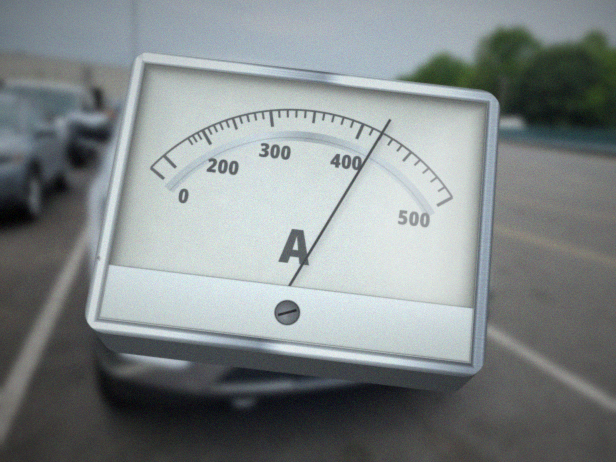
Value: 420 A
